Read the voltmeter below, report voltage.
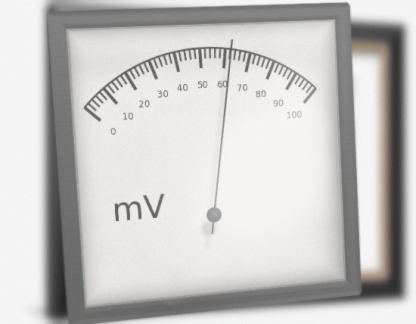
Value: 62 mV
